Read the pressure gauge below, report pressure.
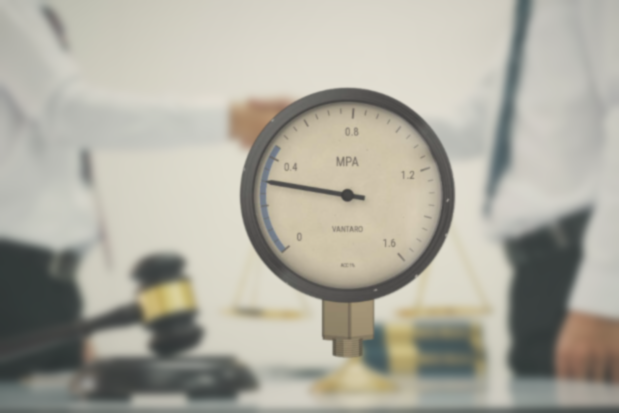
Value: 0.3 MPa
